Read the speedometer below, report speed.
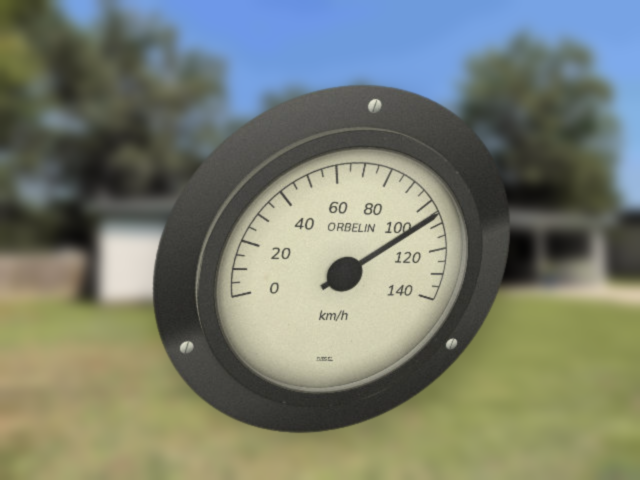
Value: 105 km/h
